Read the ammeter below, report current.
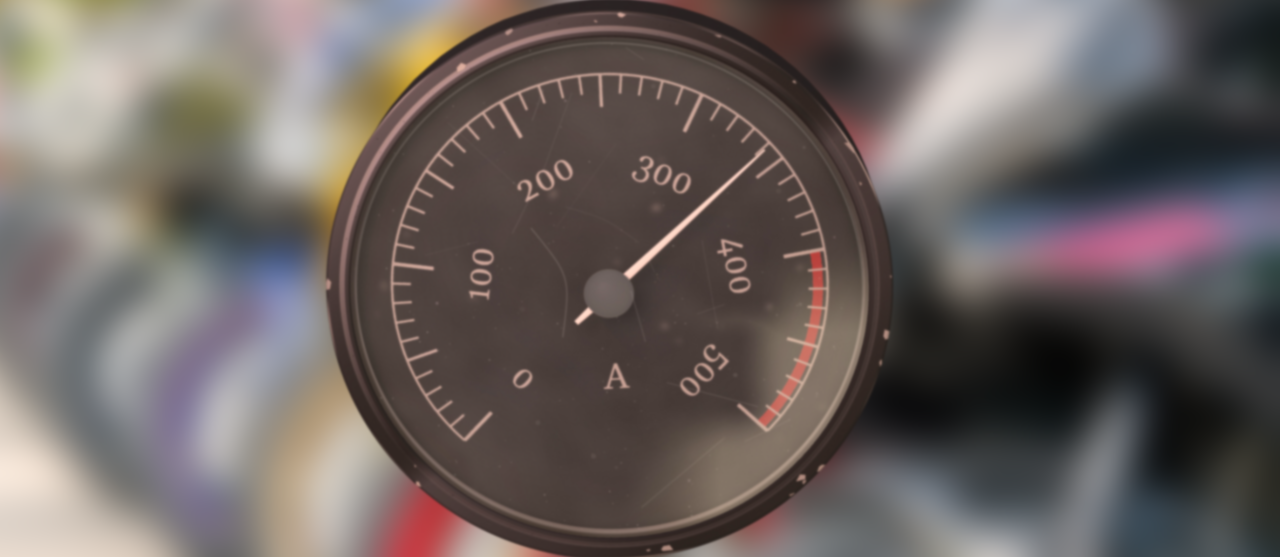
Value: 340 A
